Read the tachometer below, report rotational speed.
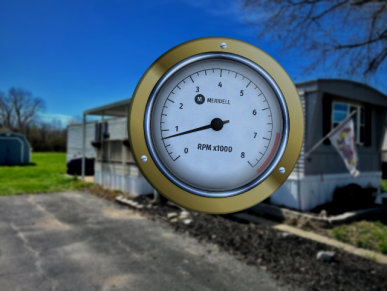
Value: 750 rpm
